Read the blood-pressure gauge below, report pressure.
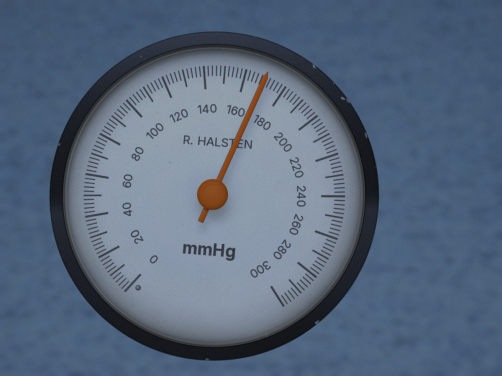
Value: 170 mmHg
